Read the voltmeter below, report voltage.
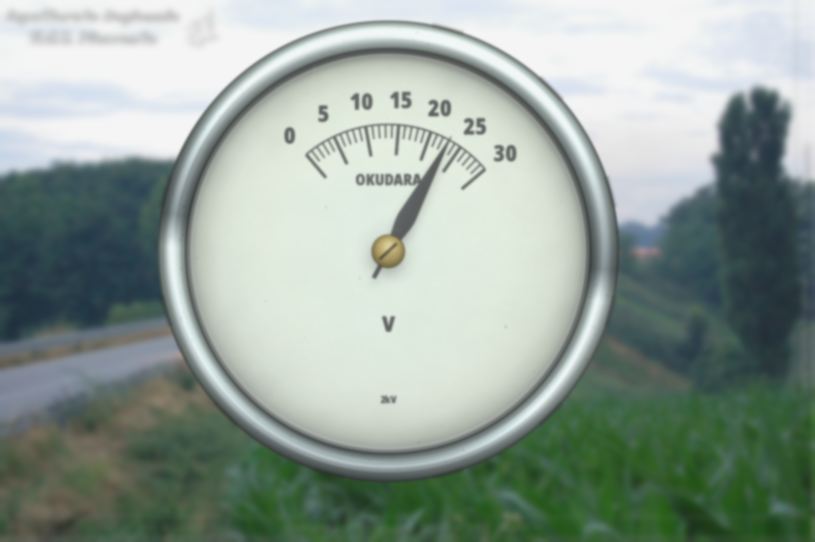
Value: 23 V
